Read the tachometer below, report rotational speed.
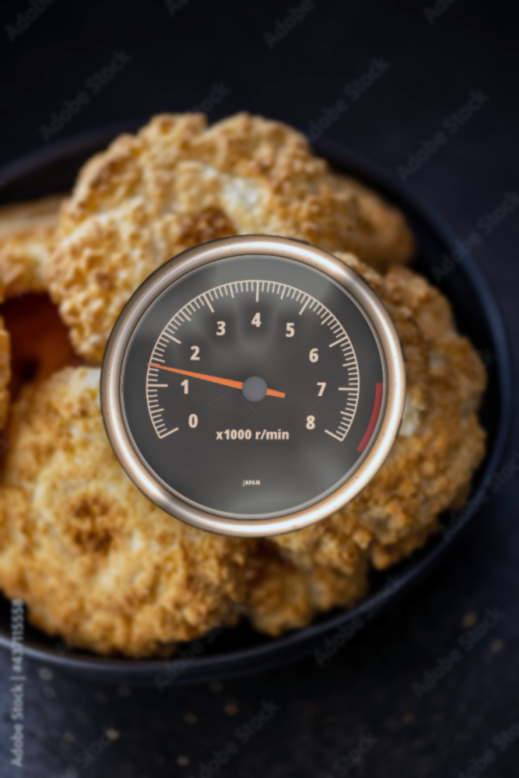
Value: 1400 rpm
